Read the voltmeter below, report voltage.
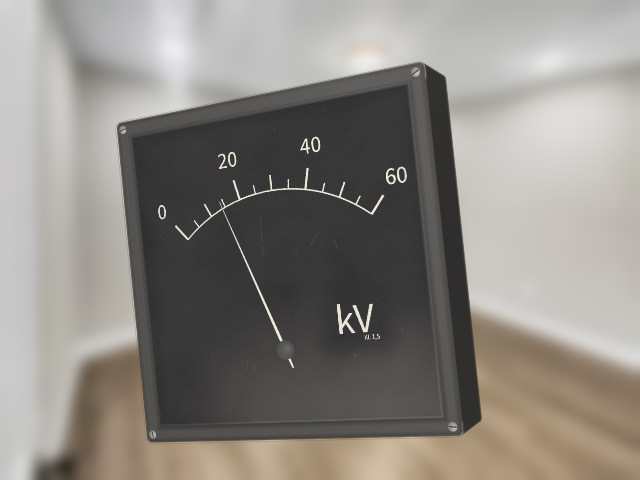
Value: 15 kV
